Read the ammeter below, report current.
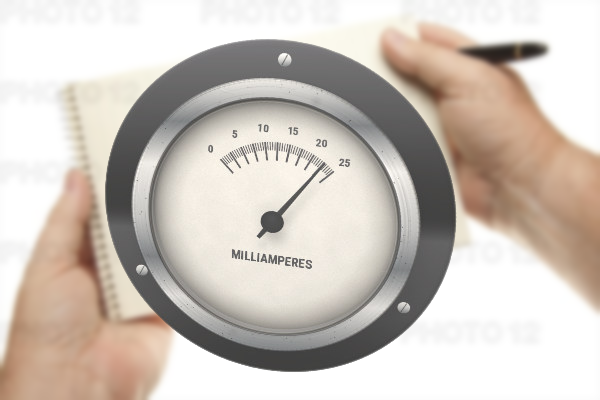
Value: 22.5 mA
